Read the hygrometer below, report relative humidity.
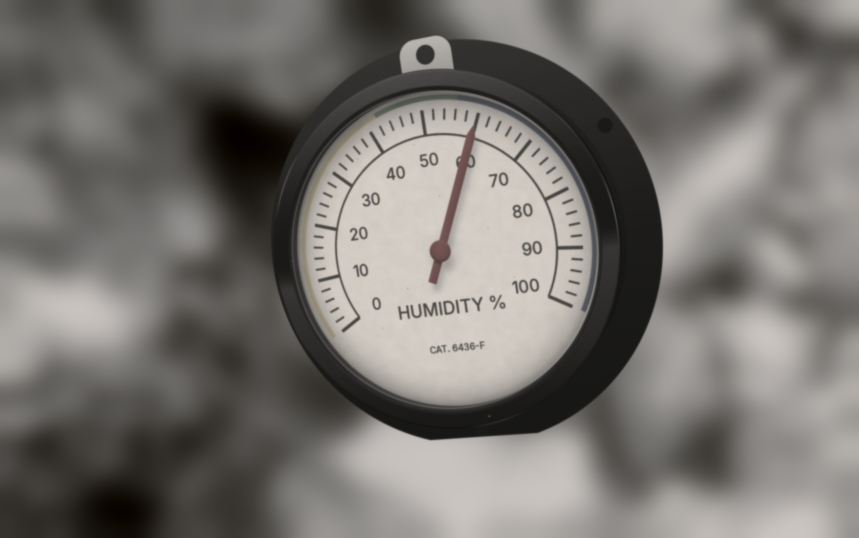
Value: 60 %
